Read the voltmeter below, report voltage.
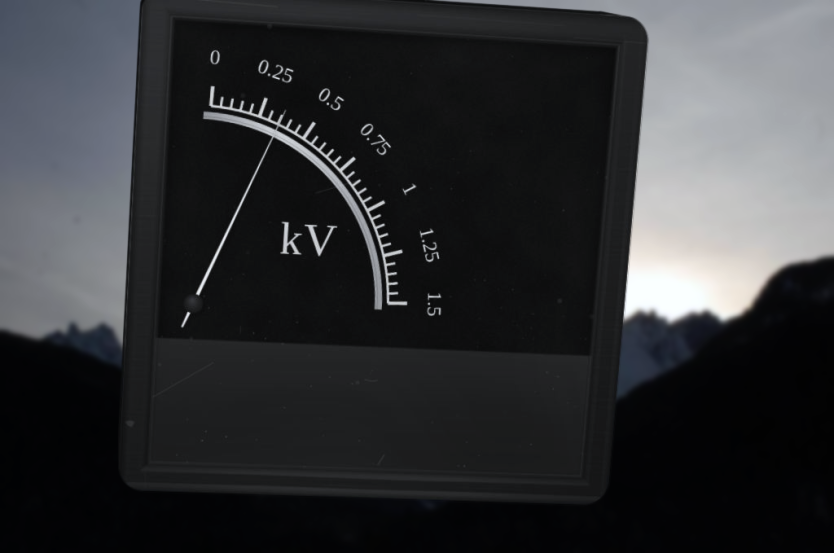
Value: 0.35 kV
